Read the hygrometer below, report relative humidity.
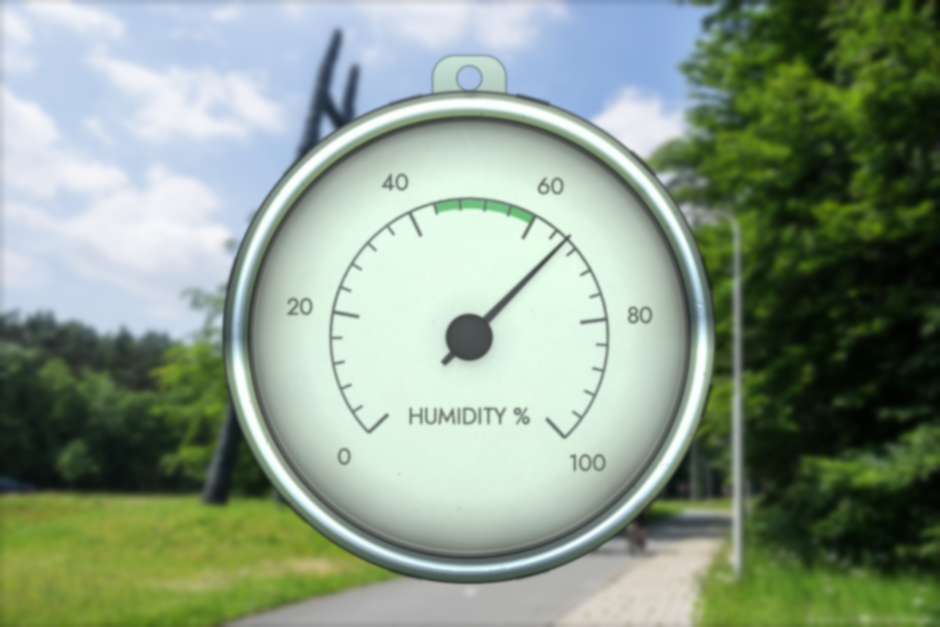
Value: 66 %
